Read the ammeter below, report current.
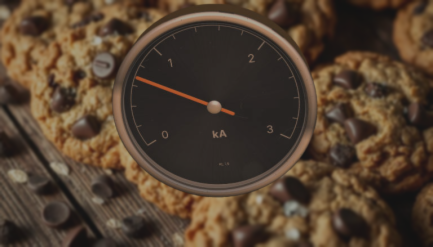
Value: 0.7 kA
